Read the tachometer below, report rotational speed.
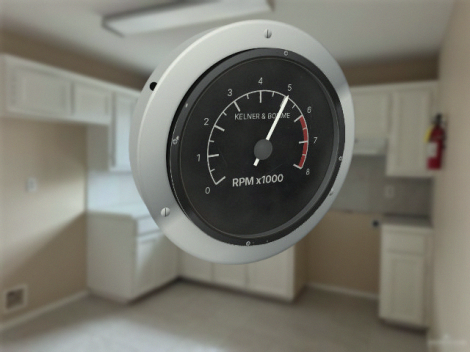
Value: 5000 rpm
